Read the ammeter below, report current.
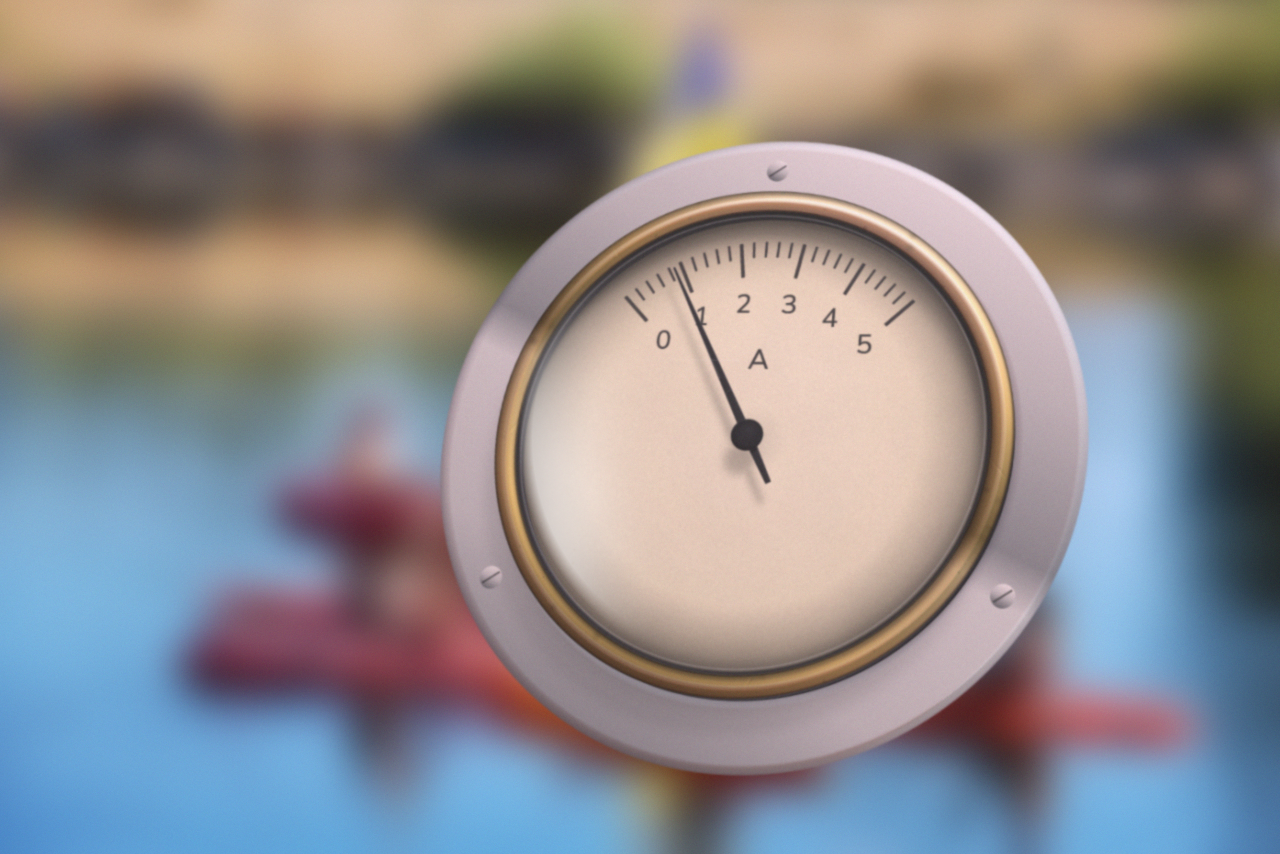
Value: 0.9 A
